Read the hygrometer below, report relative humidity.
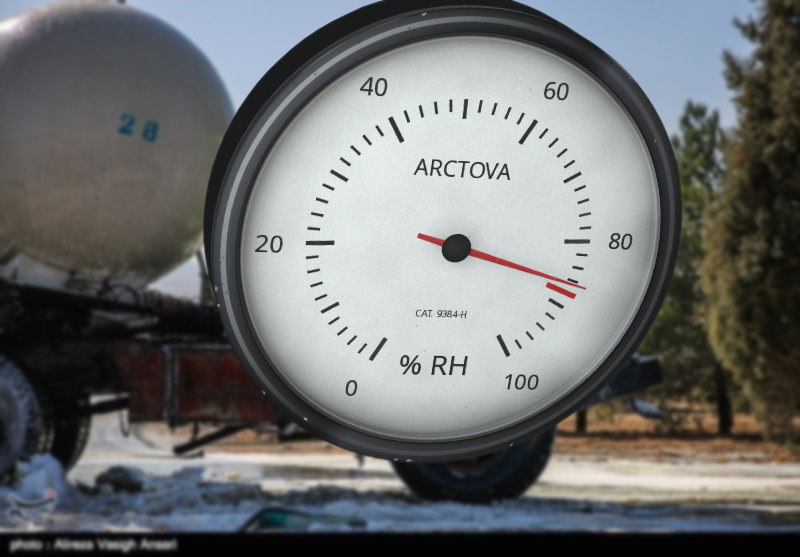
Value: 86 %
